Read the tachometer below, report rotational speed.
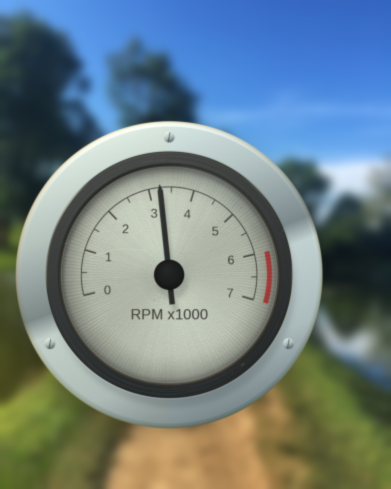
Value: 3250 rpm
